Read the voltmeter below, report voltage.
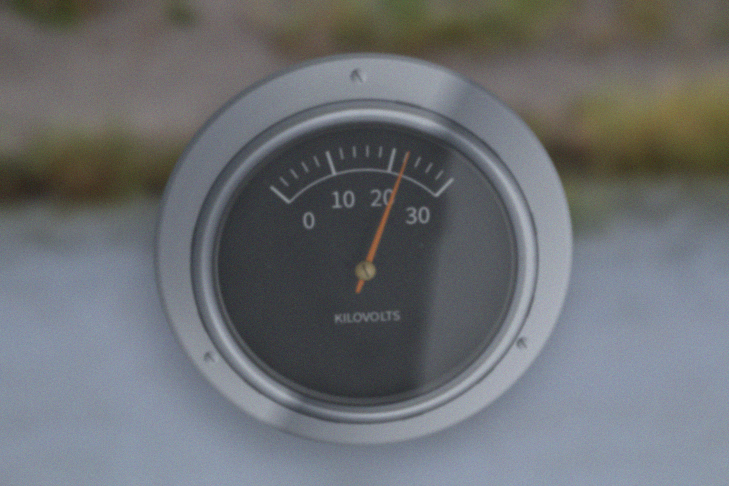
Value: 22 kV
